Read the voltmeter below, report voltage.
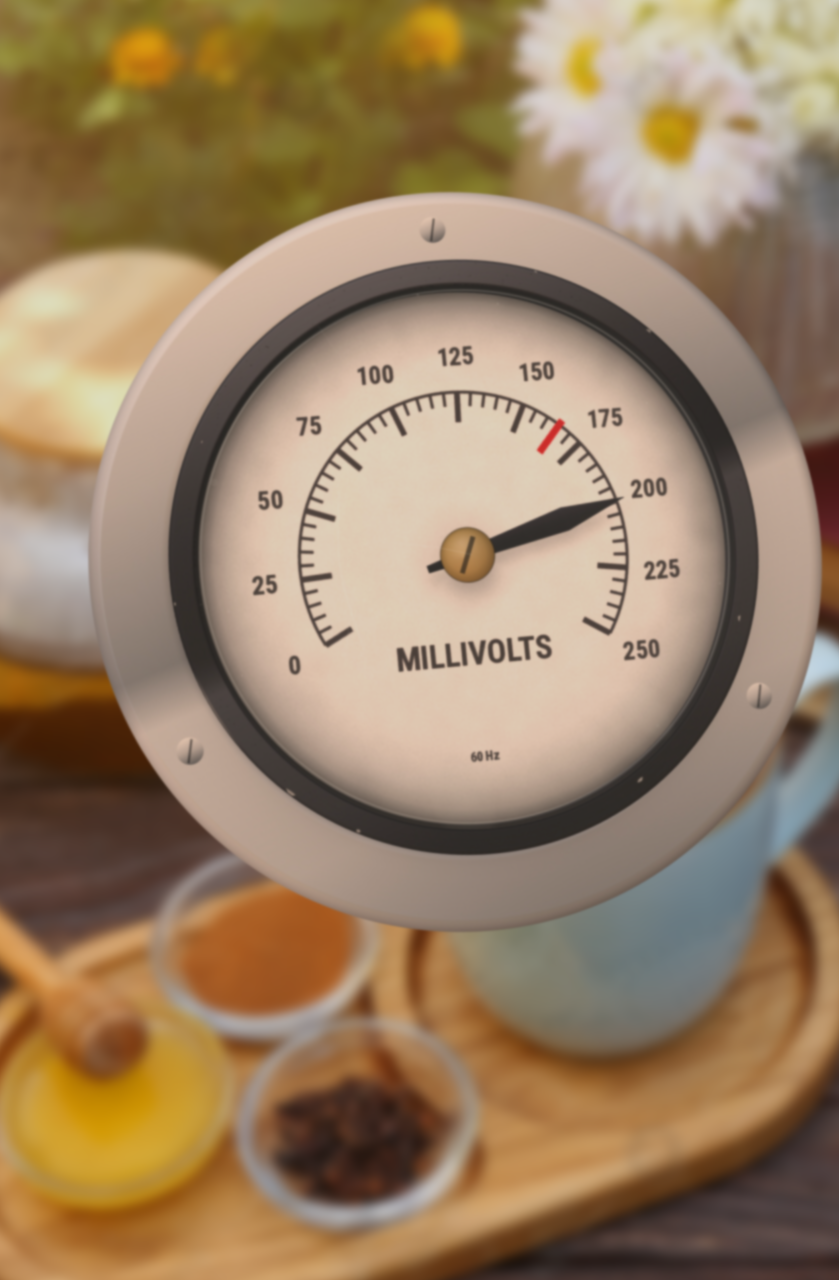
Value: 200 mV
